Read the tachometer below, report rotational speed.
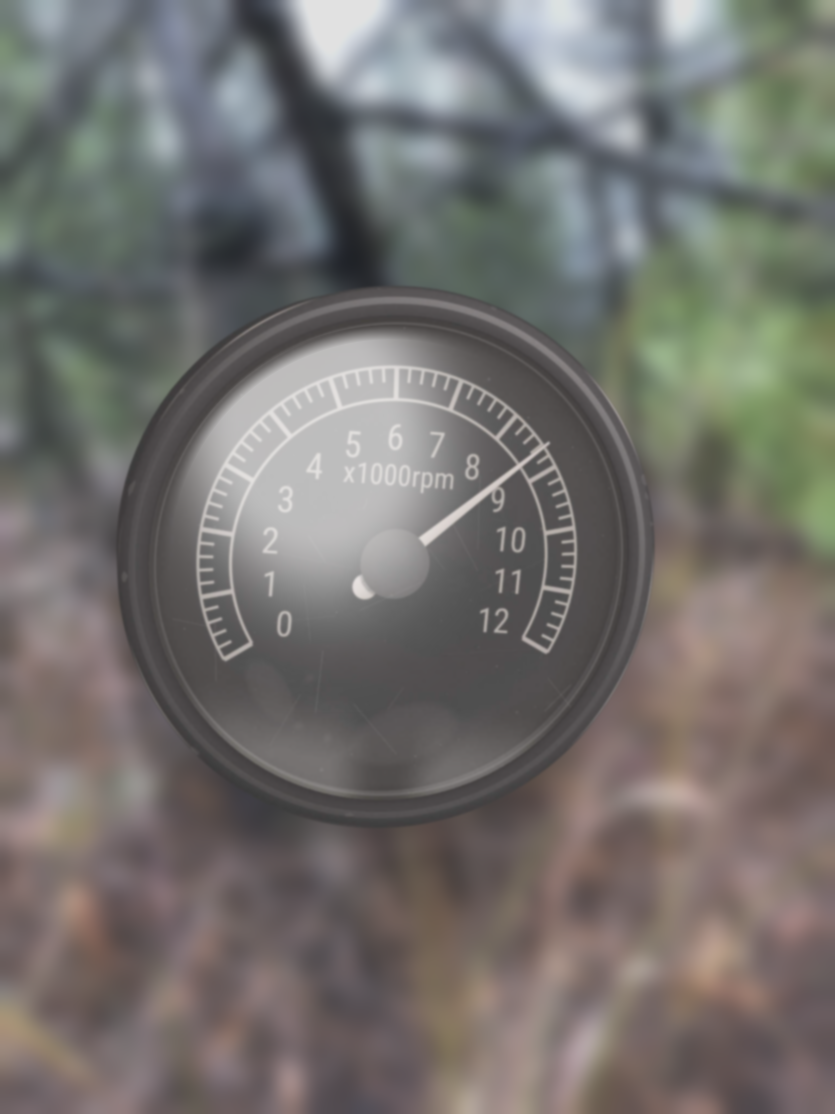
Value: 8600 rpm
